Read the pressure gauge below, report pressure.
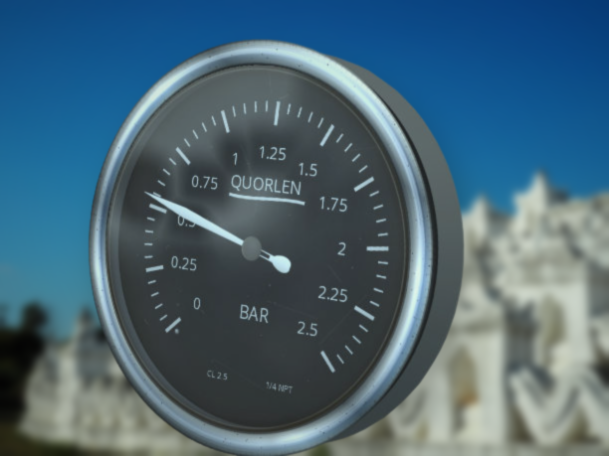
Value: 0.55 bar
